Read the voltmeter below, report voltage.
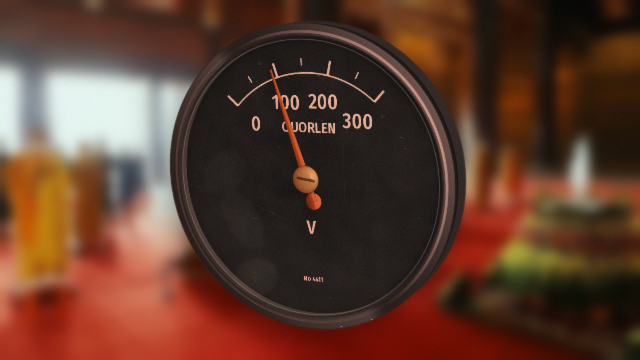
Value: 100 V
